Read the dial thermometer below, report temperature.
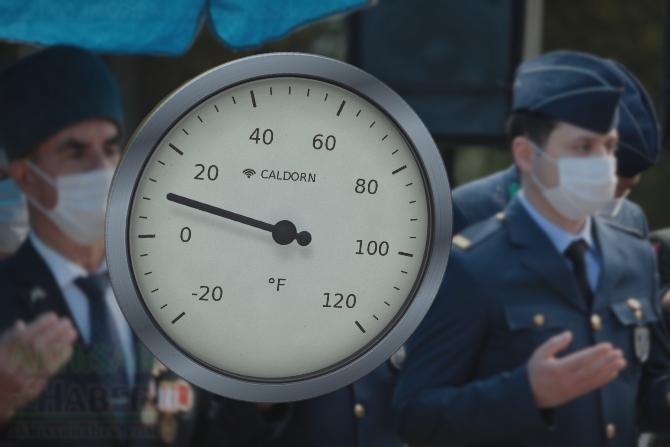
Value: 10 °F
